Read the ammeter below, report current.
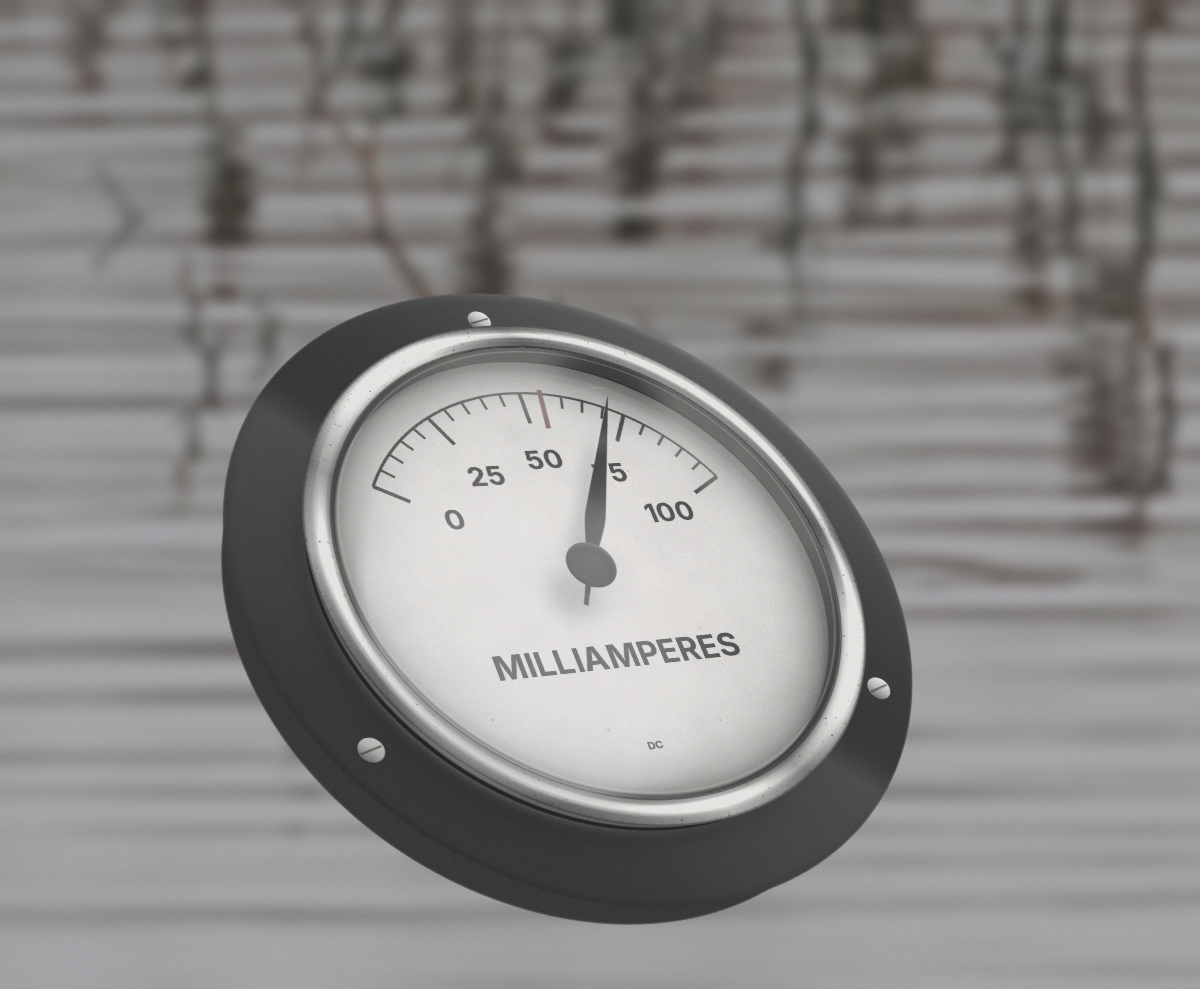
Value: 70 mA
